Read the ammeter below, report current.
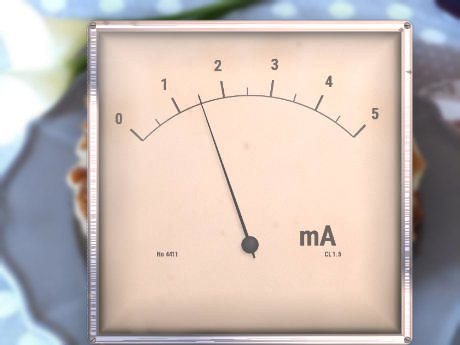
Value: 1.5 mA
